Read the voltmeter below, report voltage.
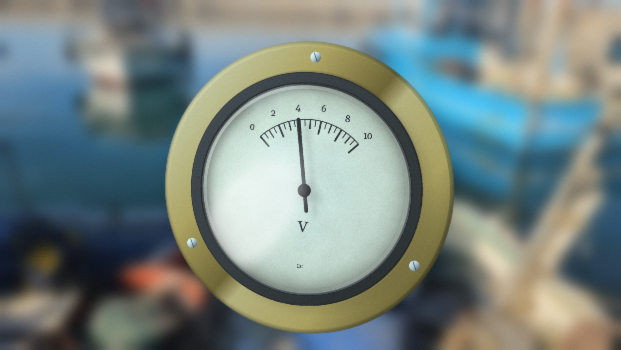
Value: 4 V
